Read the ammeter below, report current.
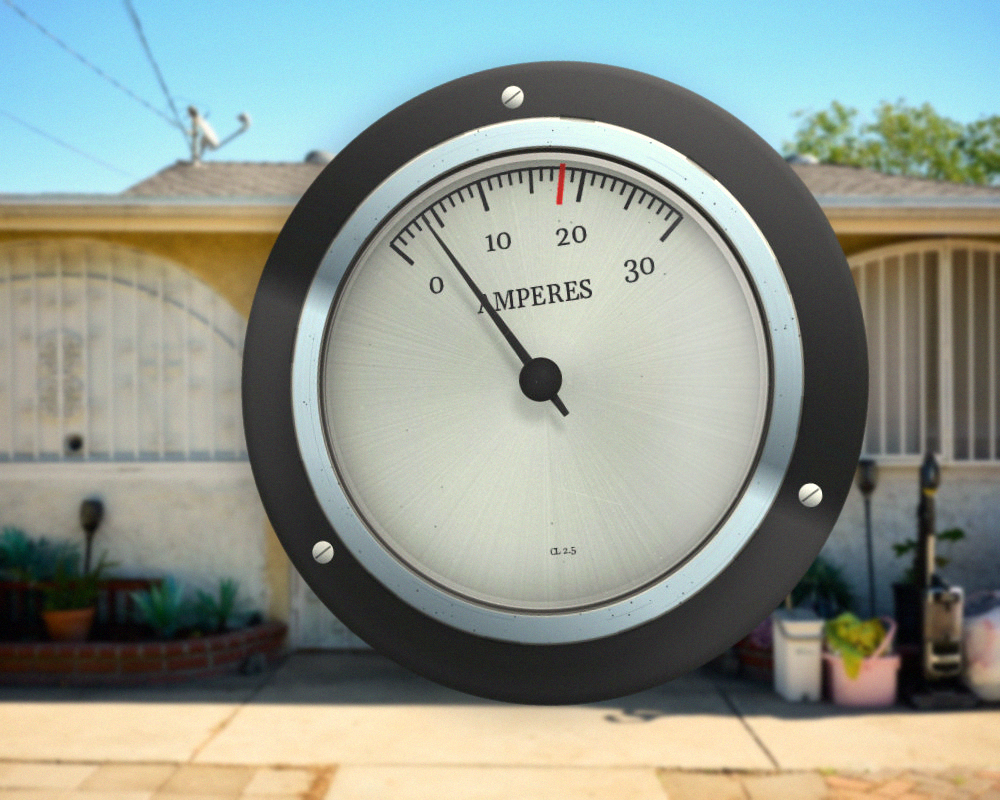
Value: 4 A
